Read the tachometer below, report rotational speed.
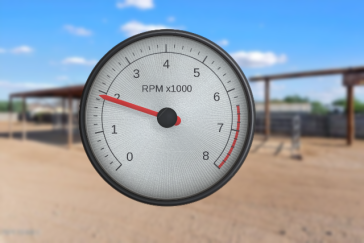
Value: 1900 rpm
